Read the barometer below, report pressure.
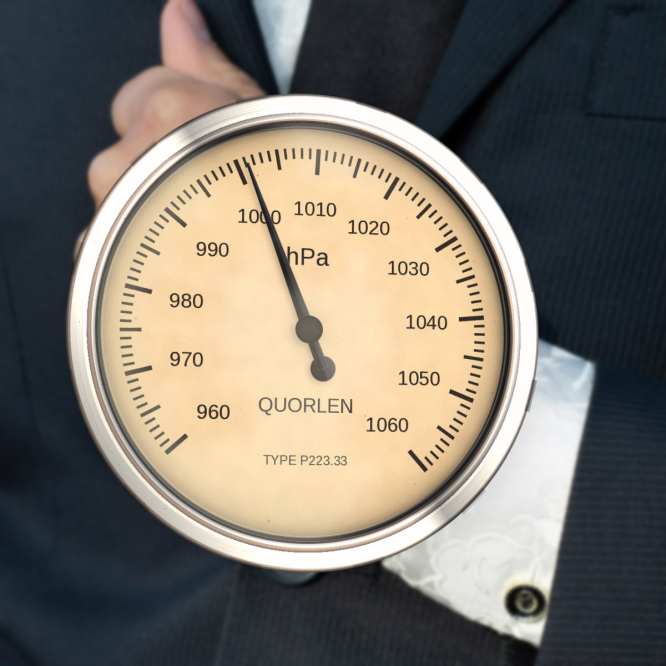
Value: 1001 hPa
